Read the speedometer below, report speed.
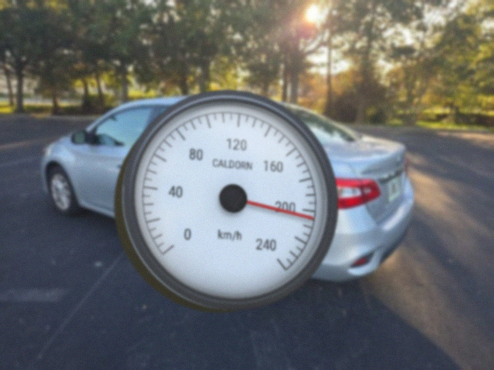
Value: 205 km/h
